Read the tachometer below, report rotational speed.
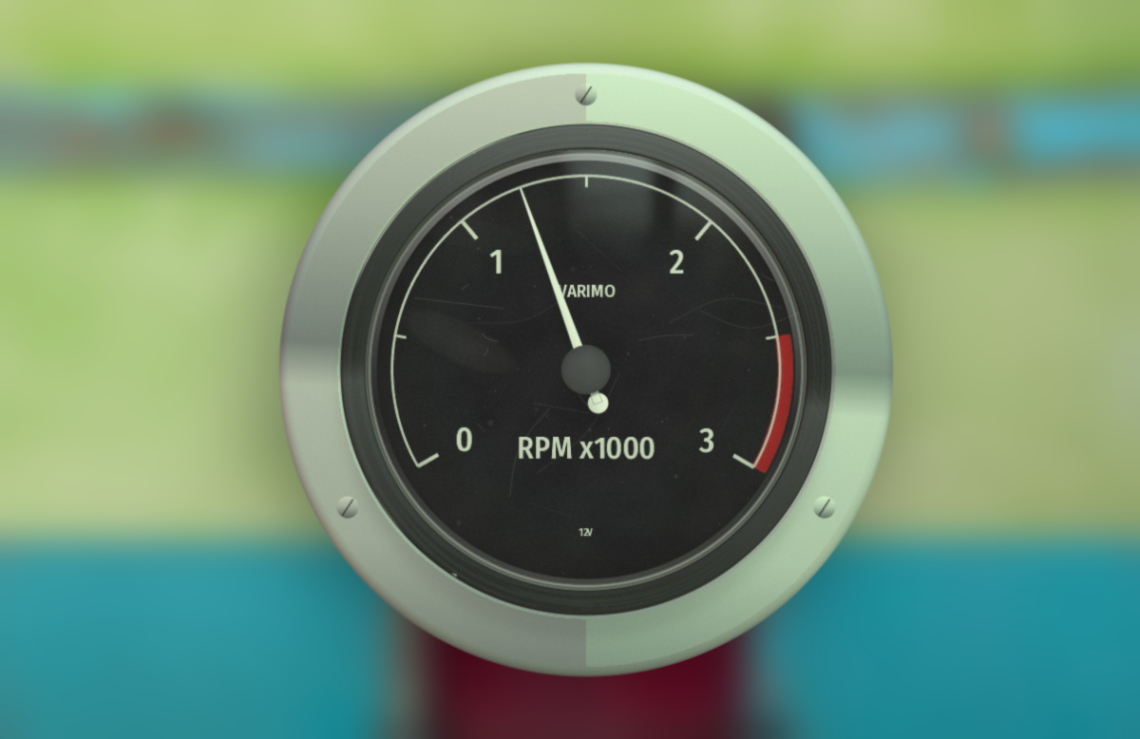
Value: 1250 rpm
